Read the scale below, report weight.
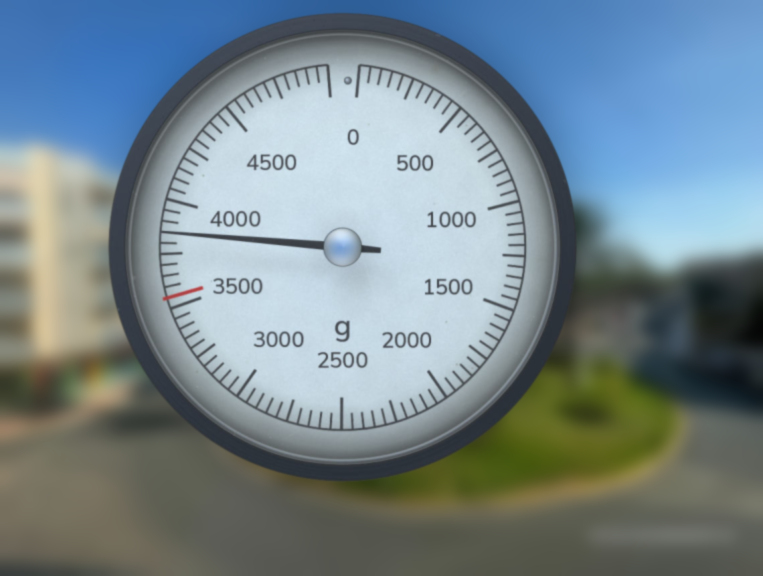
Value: 3850 g
